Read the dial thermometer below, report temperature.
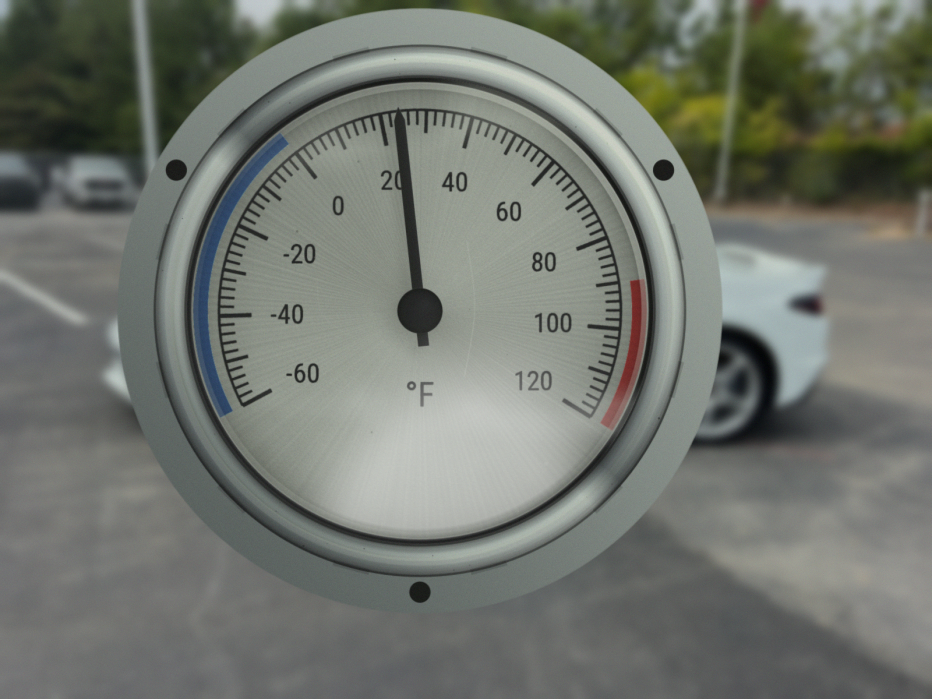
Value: 24 °F
